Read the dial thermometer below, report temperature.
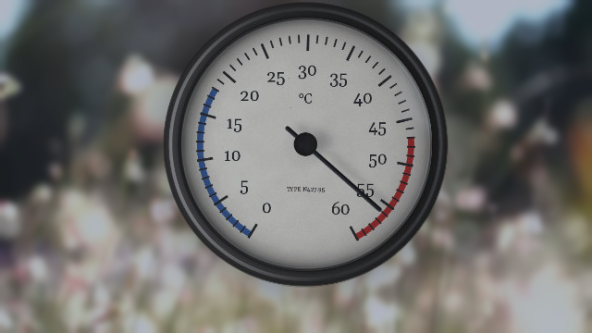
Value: 56 °C
